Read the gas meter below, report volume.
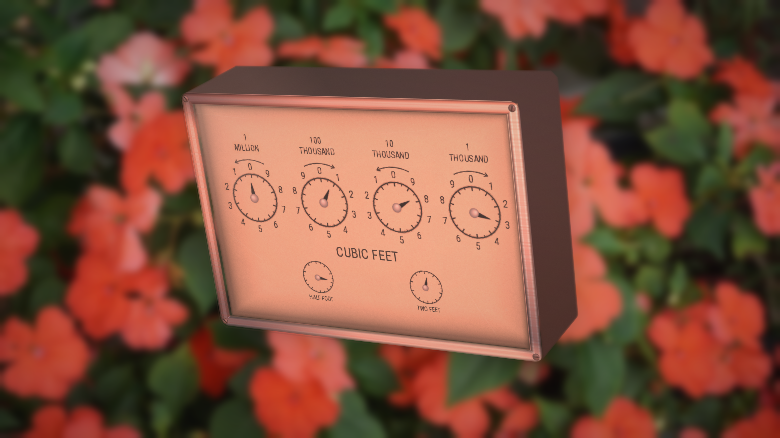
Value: 8300 ft³
